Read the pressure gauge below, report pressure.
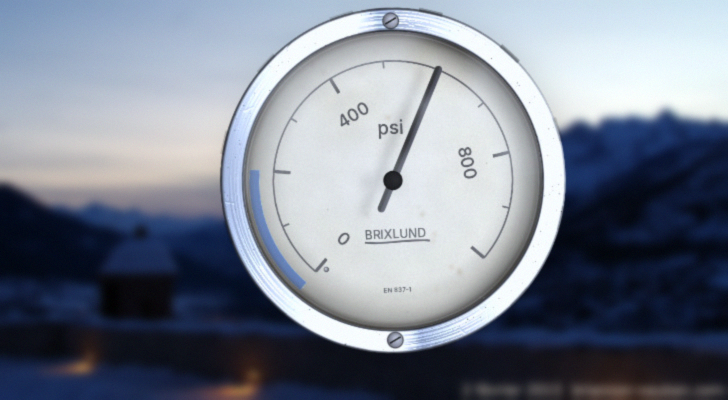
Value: 600 psi
